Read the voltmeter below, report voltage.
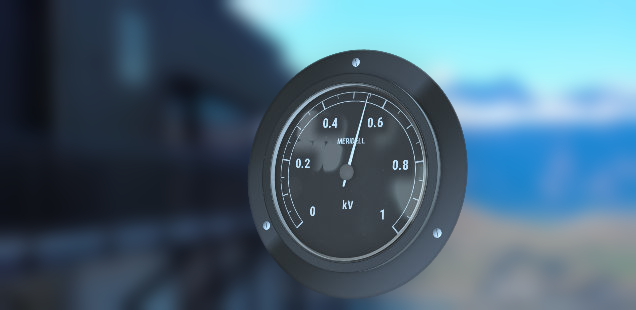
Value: 0.55 kV
